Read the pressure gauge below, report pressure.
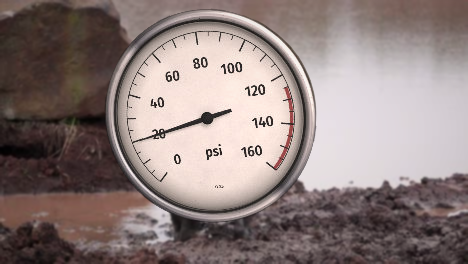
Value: 20 psi
